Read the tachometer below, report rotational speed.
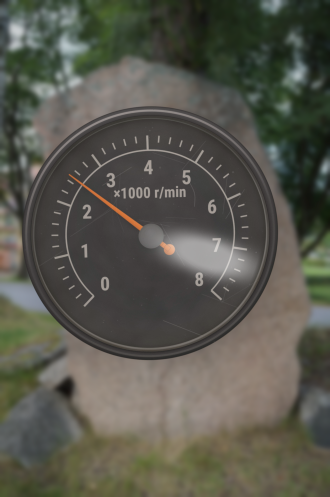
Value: 2500 rpm
